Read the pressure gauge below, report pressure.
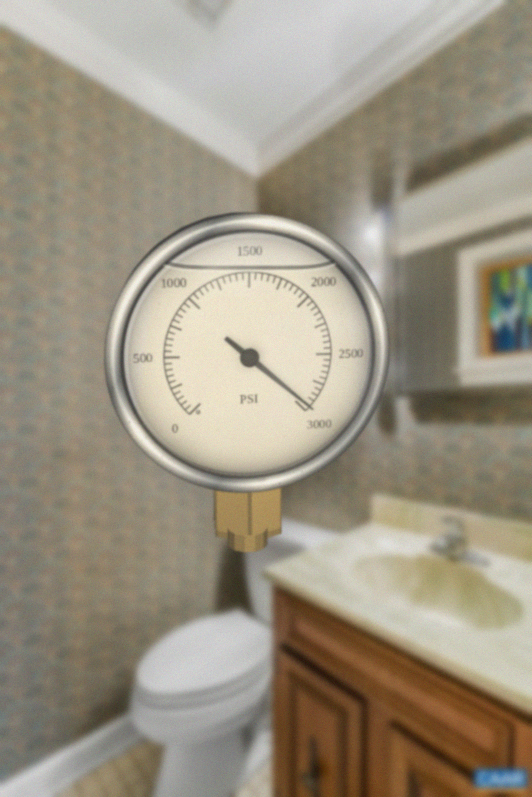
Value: 2950 psi
